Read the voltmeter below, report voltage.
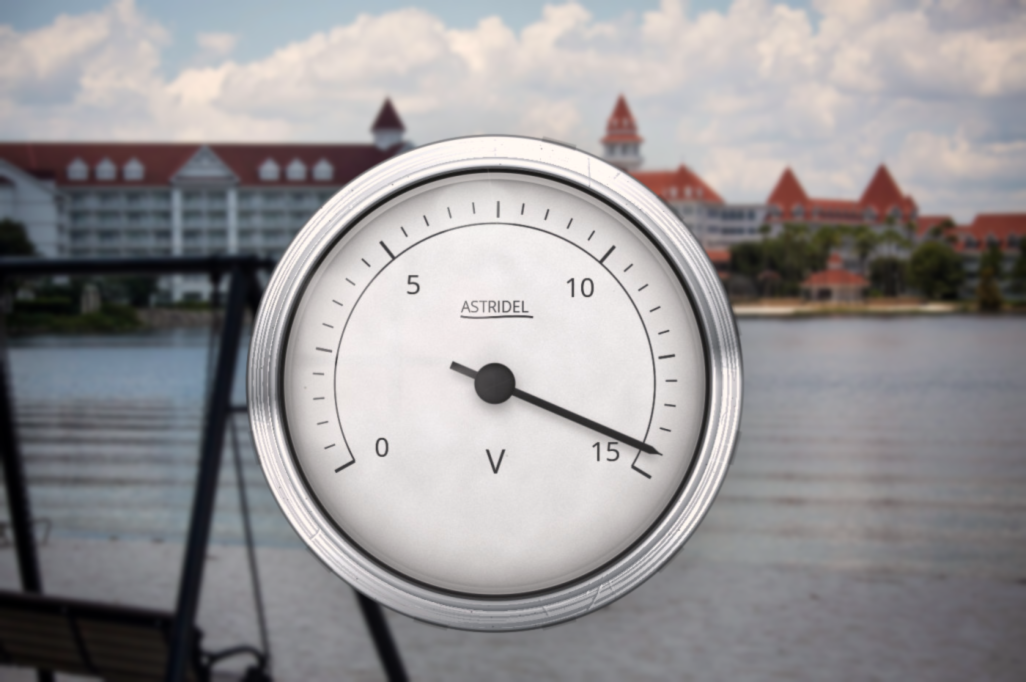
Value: 14.5 V
